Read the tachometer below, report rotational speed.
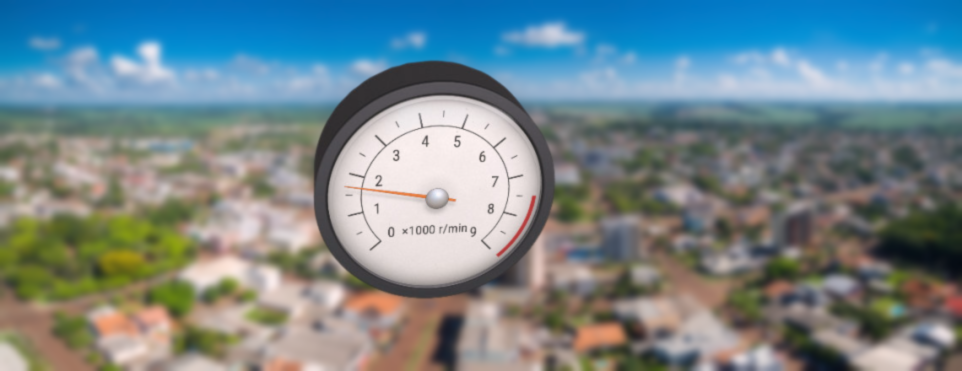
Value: 1750 rpm
